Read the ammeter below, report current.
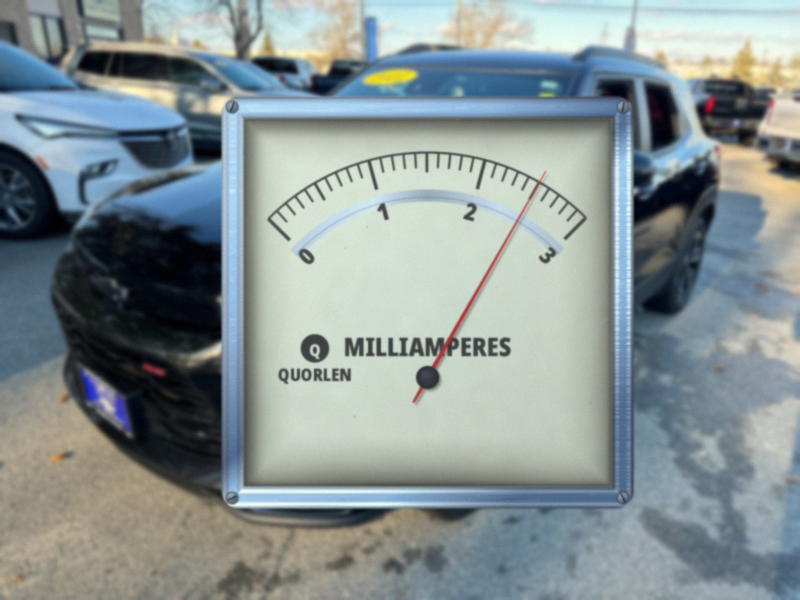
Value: 2.5 mA
